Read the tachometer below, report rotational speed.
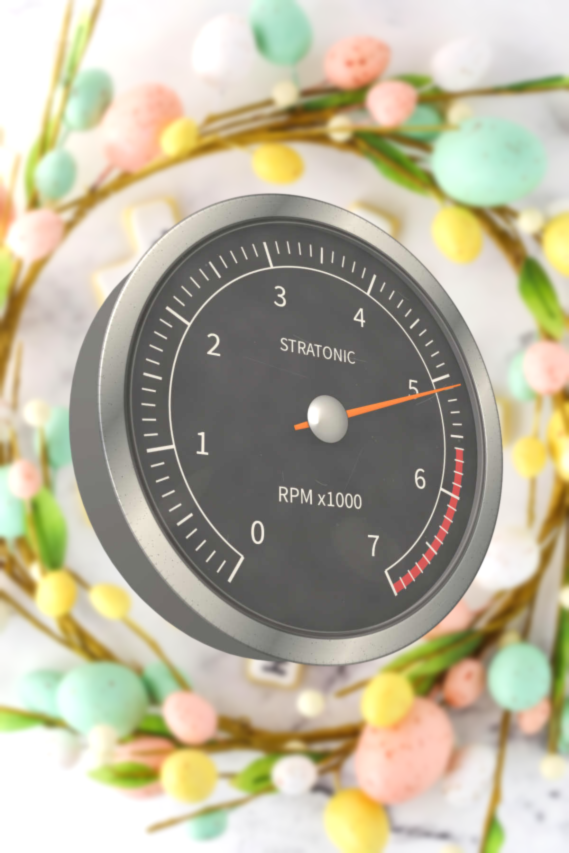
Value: 5100 rpm
